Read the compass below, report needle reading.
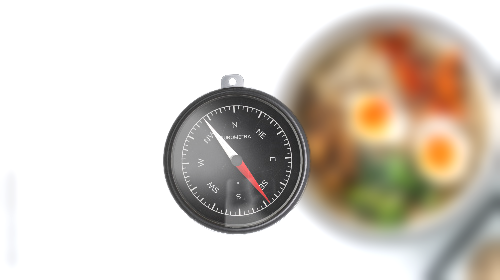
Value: 145 °
